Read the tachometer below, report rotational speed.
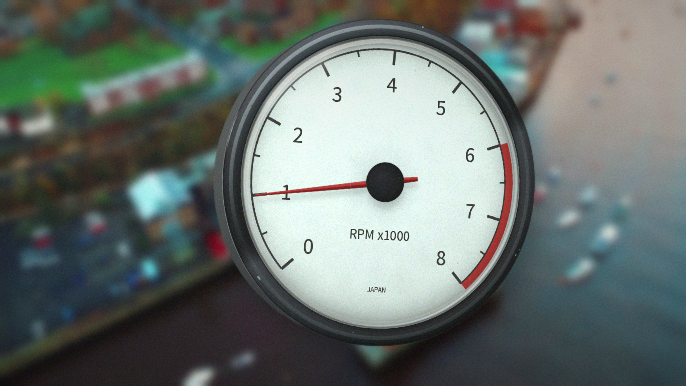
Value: 1000 rpm
